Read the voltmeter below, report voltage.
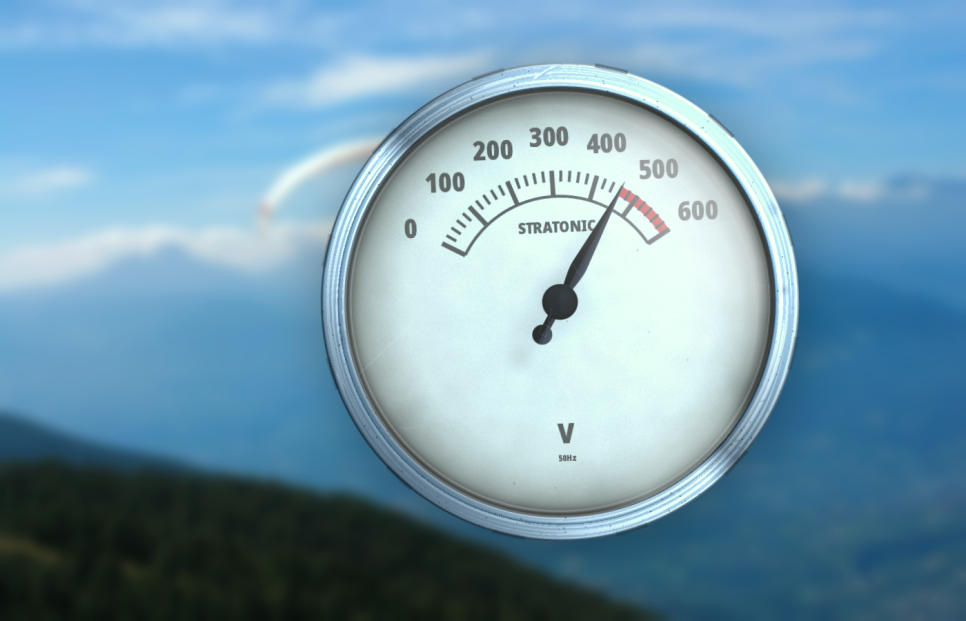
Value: 460 V
